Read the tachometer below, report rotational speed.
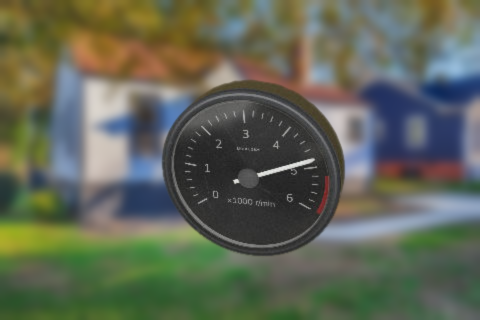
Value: 4800 rpm
